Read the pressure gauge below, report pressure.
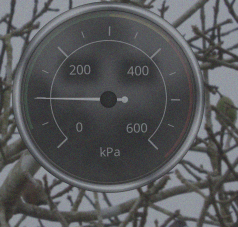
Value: 100 kPa
